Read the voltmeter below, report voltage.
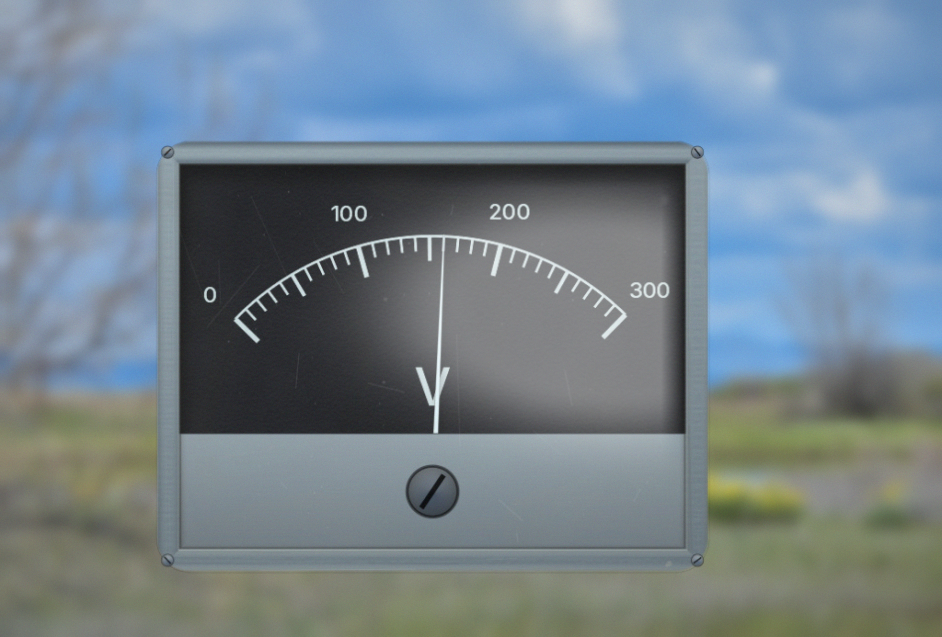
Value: 160 V
